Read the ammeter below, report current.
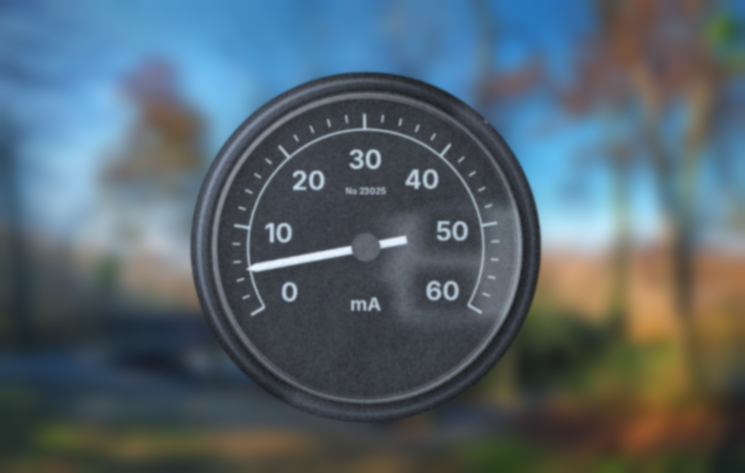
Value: 5 mA
